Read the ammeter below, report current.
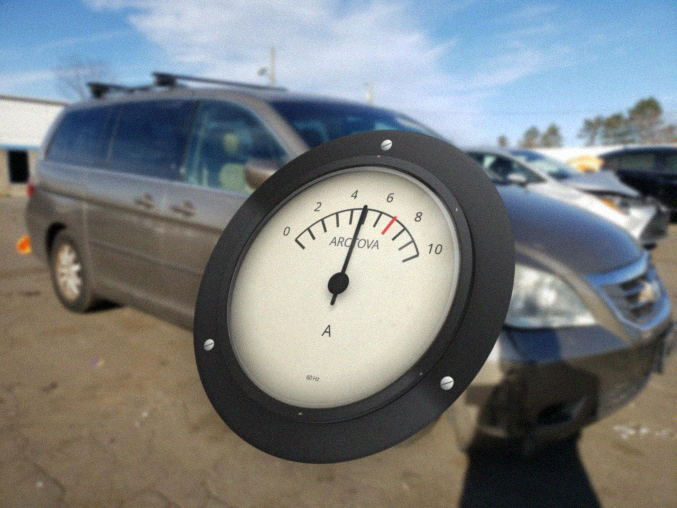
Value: 5 A
